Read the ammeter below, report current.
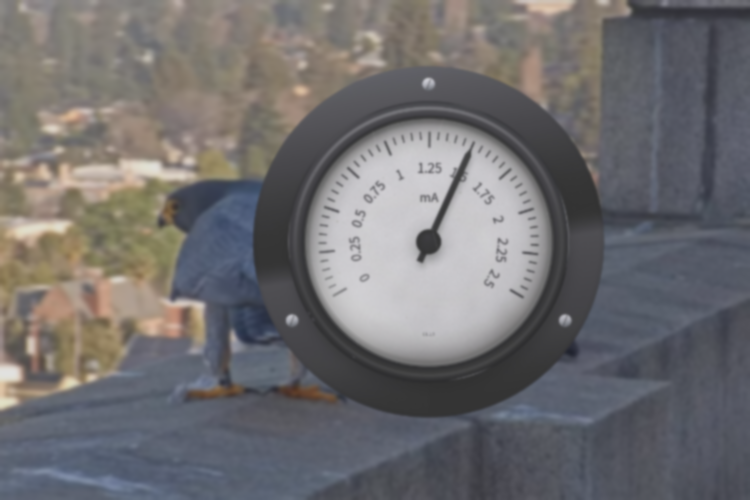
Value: 1.5 mA
